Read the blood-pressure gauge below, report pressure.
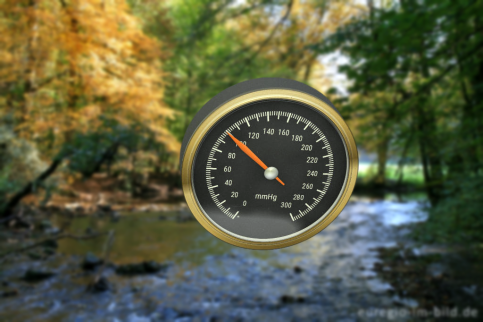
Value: 100 mmHg
